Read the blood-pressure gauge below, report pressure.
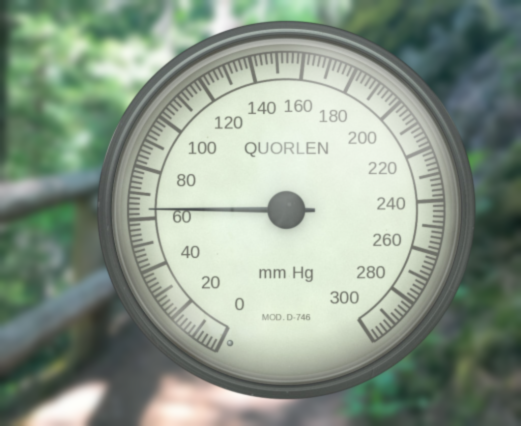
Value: 64 mmHg
